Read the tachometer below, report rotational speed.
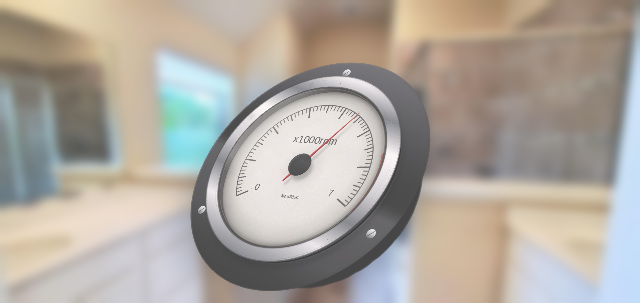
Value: 4500 rpm
